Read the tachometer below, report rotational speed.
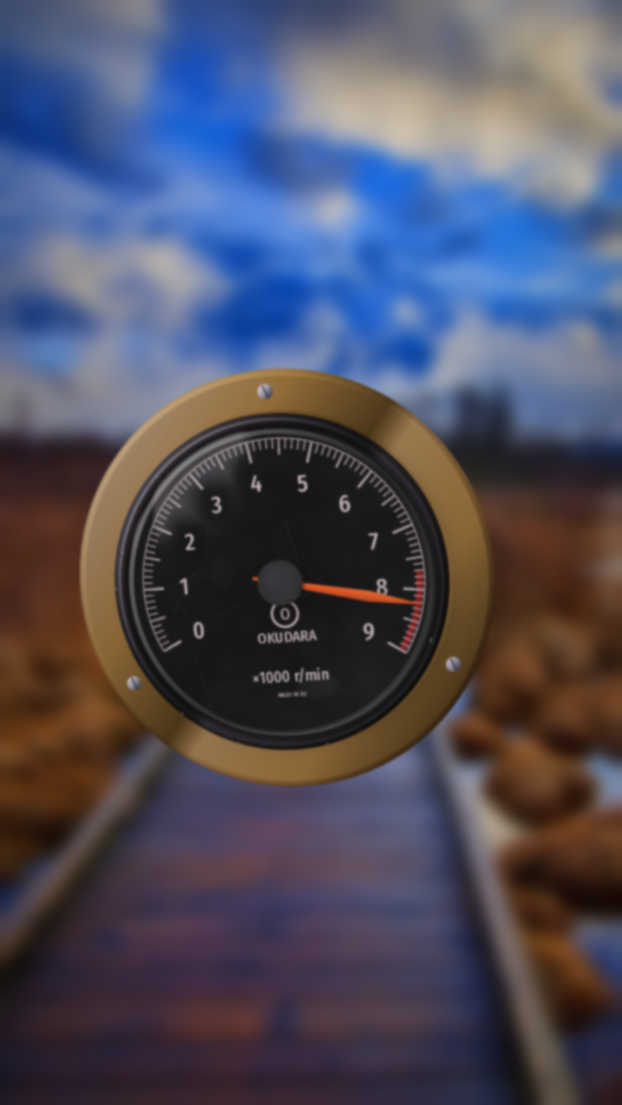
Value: 8200 rpm
